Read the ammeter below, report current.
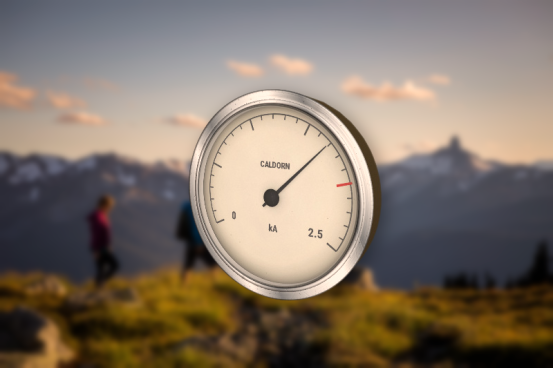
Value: 1.7 kA
